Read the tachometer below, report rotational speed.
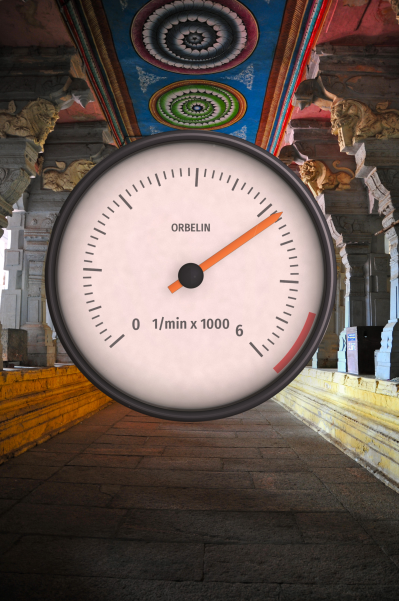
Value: 4150 rpm
